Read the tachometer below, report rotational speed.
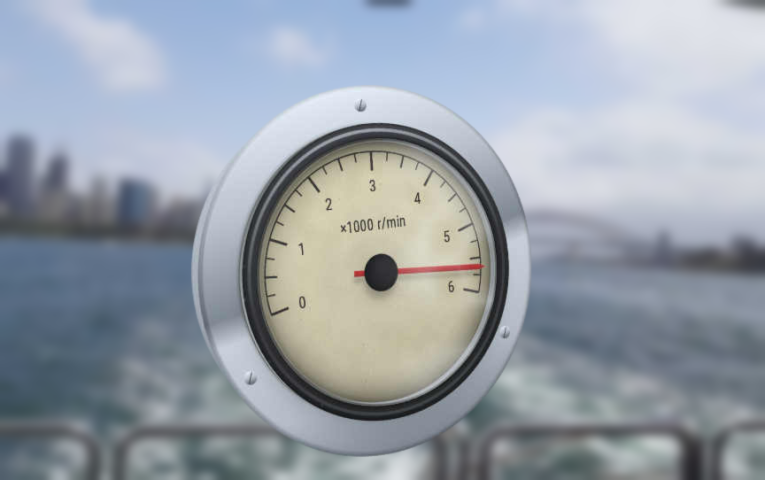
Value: 5625 rpm
